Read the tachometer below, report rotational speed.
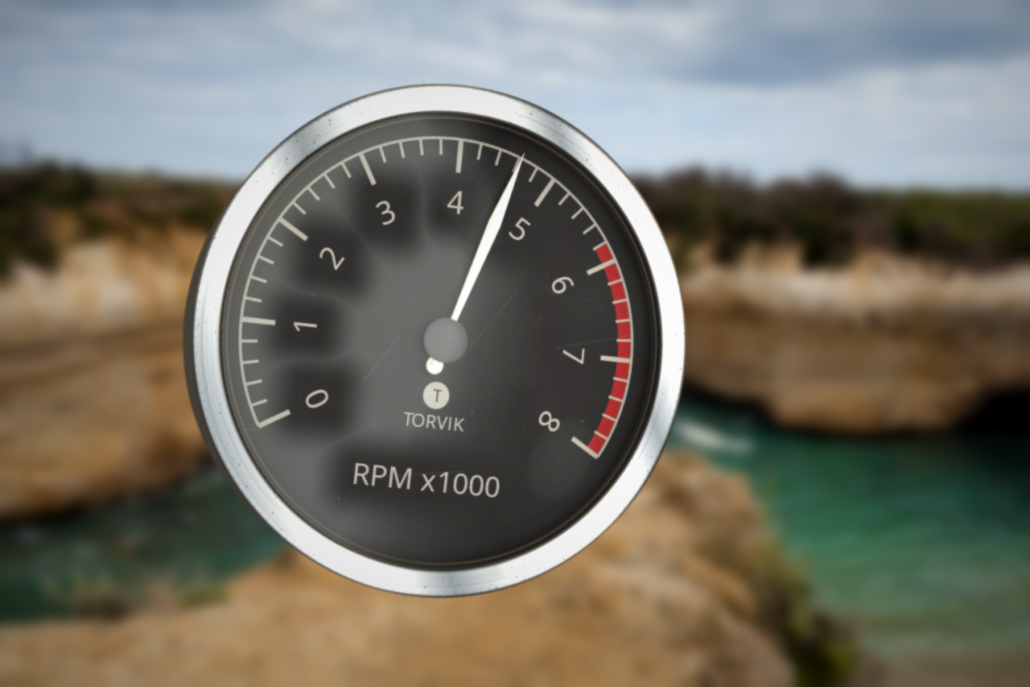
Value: 4600 rpm
